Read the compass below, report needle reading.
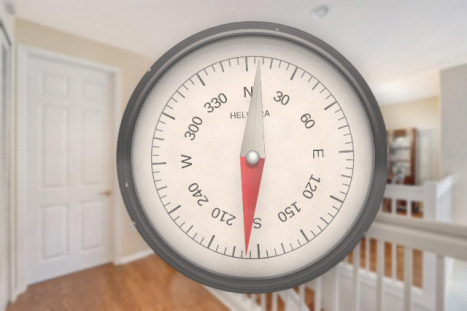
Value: 187.5 °
